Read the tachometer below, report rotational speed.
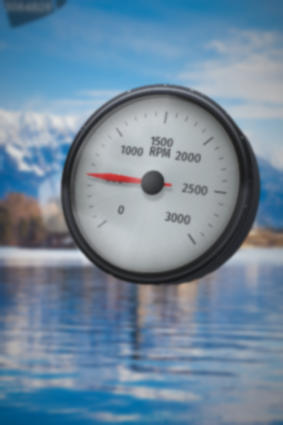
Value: 500 rpm
